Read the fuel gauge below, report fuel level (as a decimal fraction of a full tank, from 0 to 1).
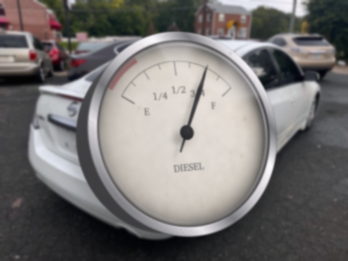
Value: 0.75
